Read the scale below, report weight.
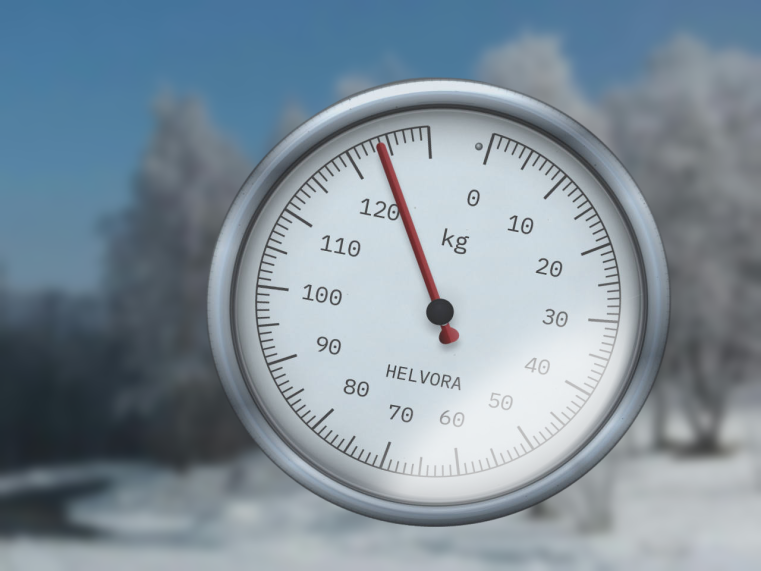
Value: 124 kg
